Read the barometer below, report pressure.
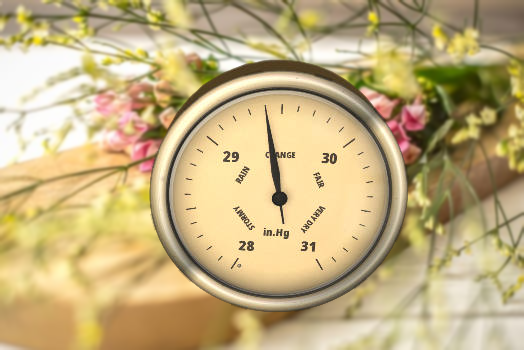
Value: 29.4 inHg
